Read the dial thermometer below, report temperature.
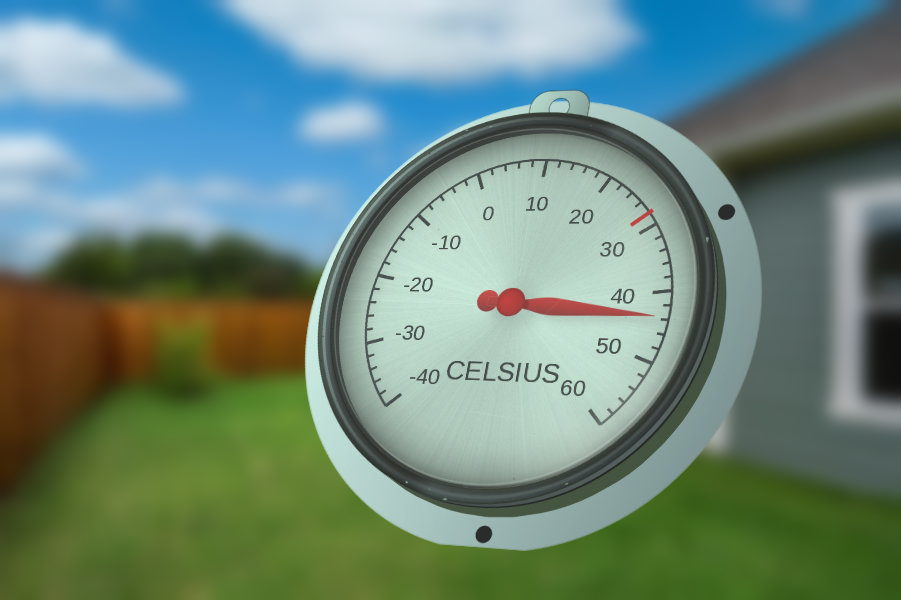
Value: 44 °C
